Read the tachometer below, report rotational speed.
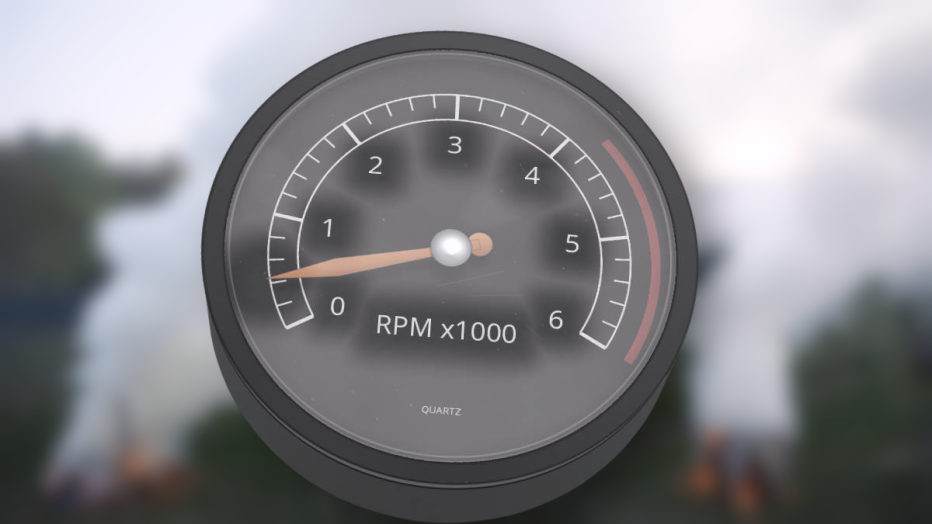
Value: 400 rpm
